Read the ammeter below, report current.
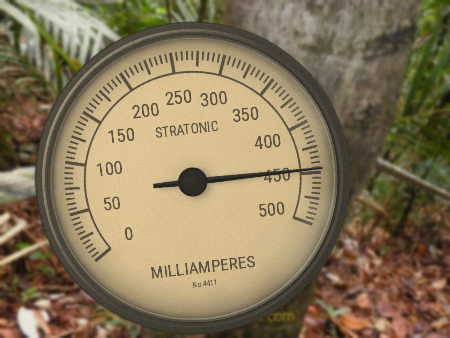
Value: 445 mA
